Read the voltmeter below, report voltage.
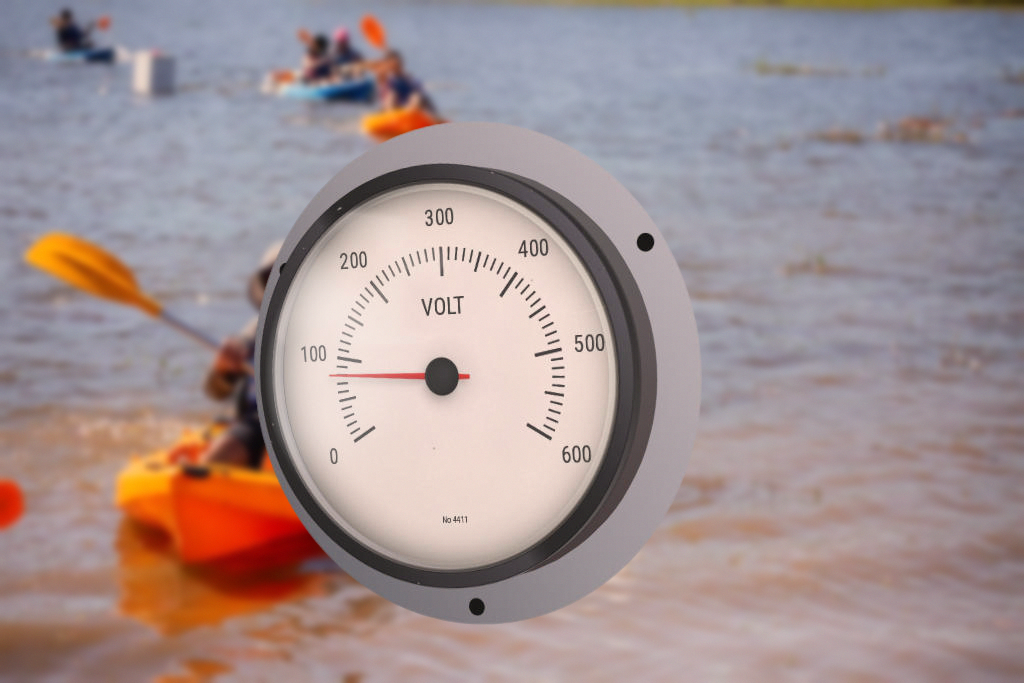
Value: 80 V
